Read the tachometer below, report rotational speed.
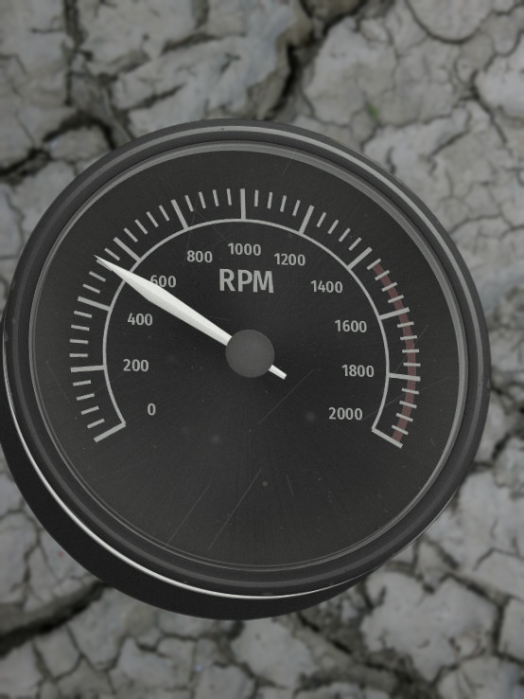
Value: 520 rpm
